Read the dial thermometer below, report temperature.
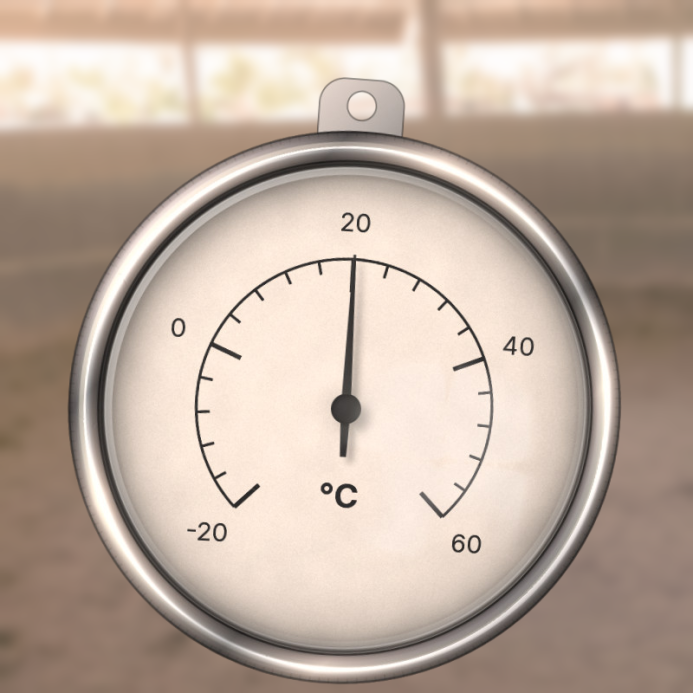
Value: 20 °C
